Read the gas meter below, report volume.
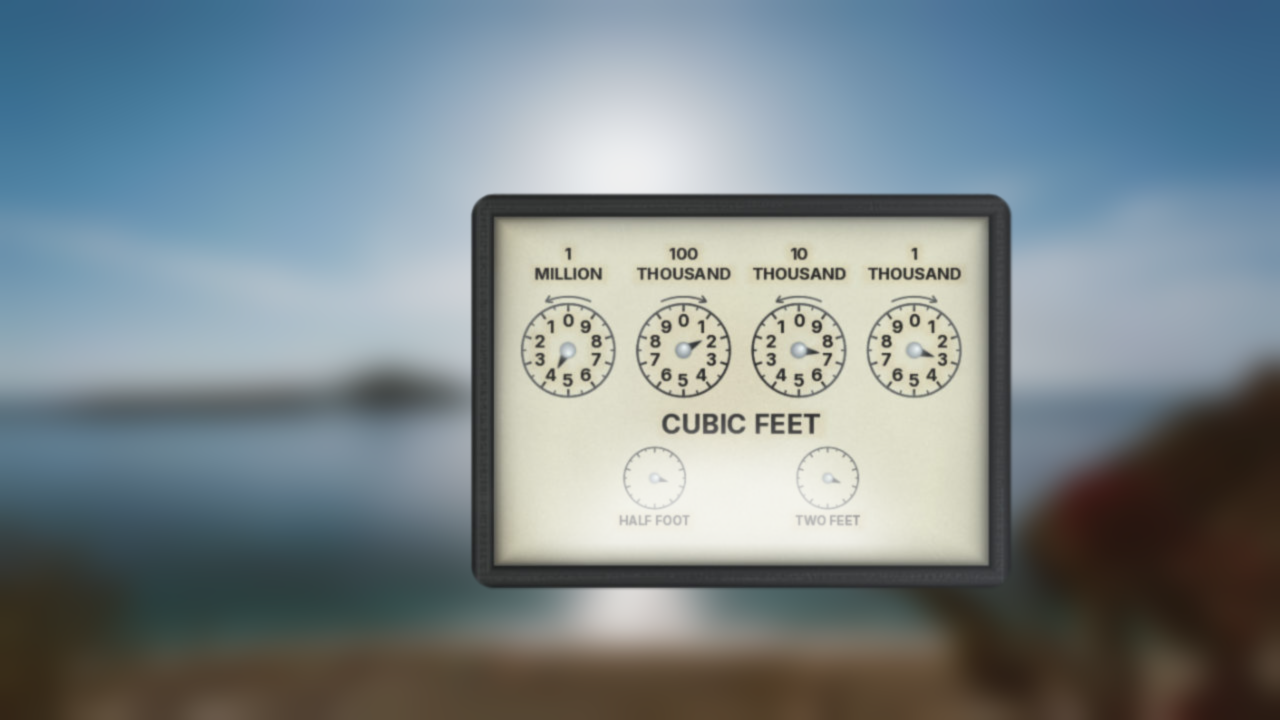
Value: 417300 ft³
